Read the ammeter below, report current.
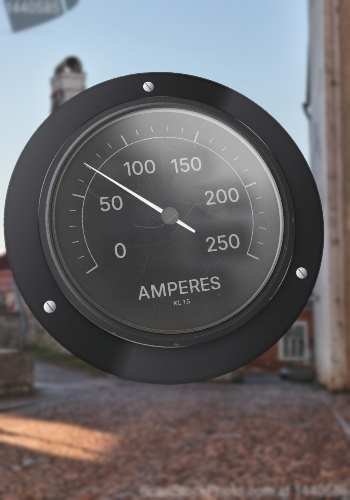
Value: 70 A
